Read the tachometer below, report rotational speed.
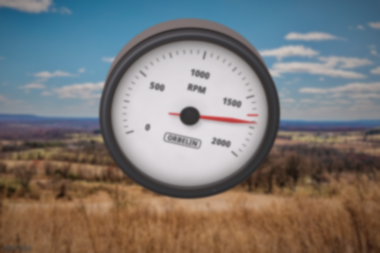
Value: 1700 rpm
